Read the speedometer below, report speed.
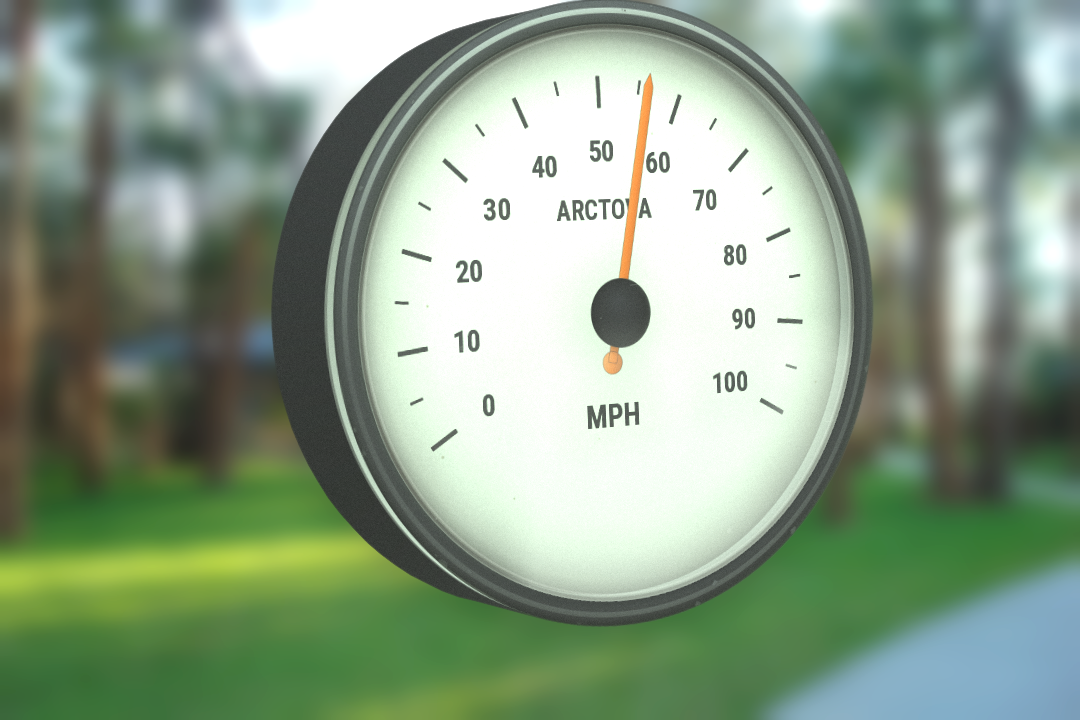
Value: 55 mph
